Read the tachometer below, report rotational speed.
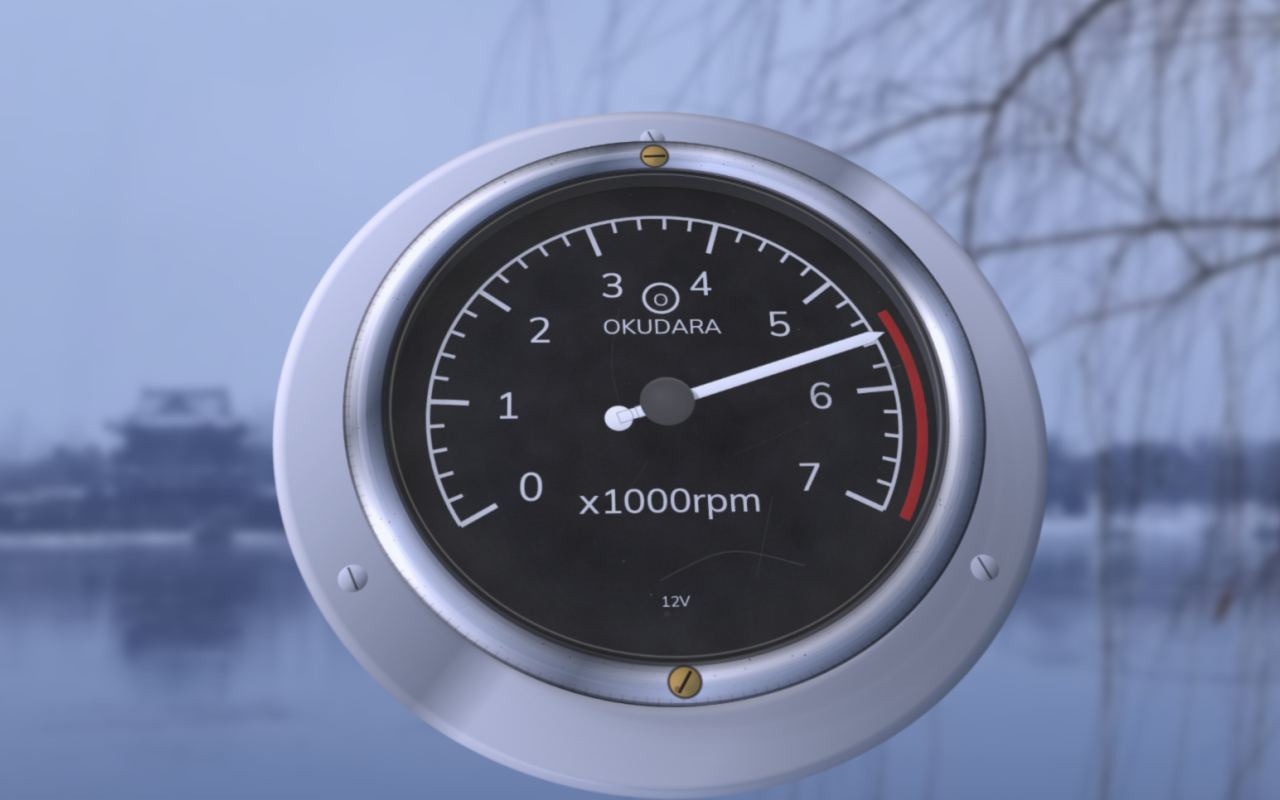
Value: 5600 rpm
